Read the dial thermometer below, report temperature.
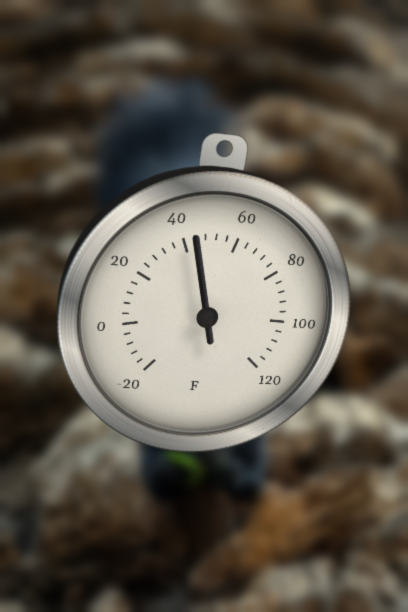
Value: 44 °F
